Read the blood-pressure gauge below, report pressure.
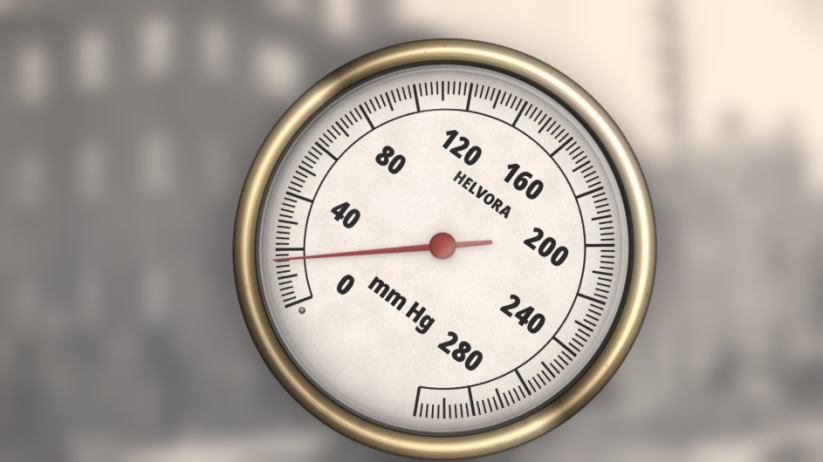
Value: 16 mmHg
